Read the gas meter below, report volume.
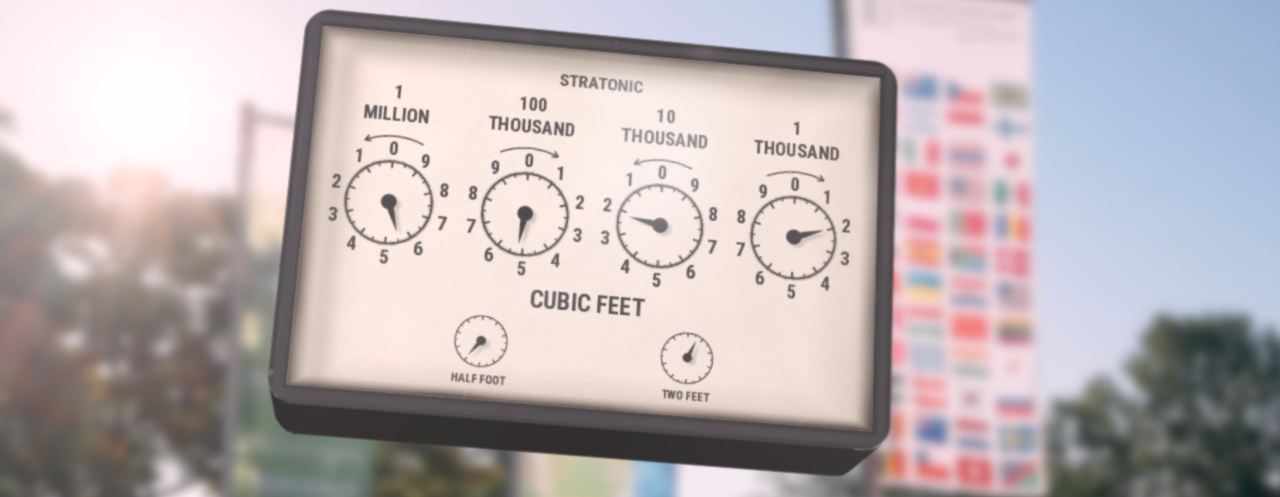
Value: 552200 ft³
